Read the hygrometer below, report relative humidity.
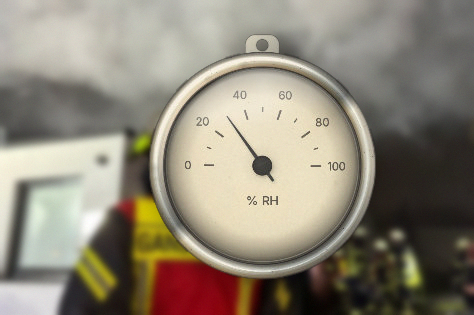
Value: 30 %
